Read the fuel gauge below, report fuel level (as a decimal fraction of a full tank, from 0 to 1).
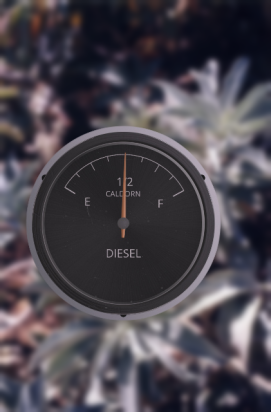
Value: 0.5
